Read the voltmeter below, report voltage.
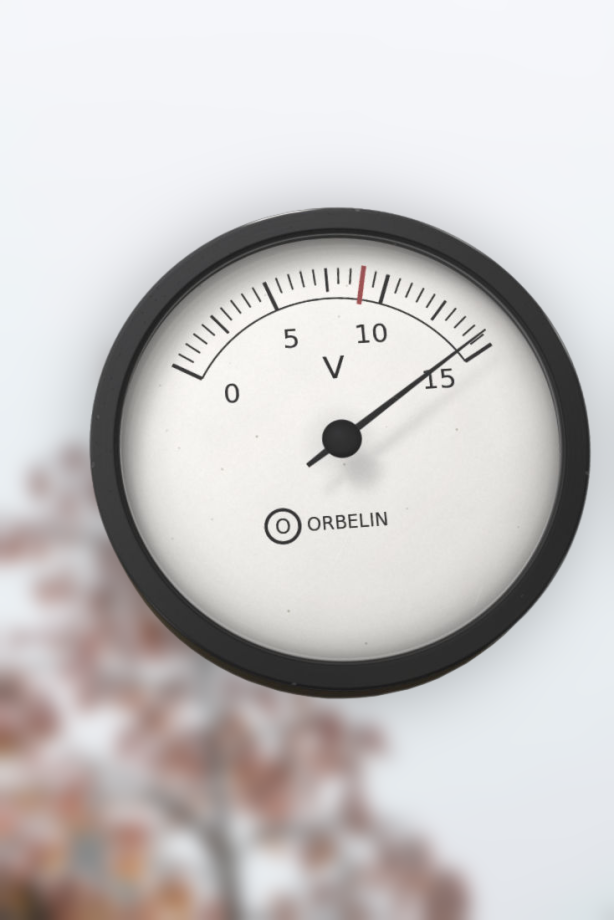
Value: 14.5 V
